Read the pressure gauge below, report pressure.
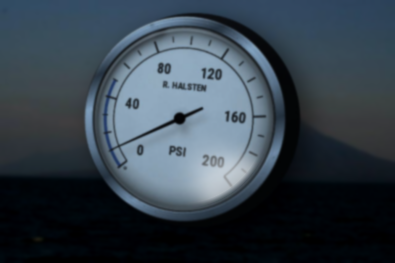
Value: 10 psi
